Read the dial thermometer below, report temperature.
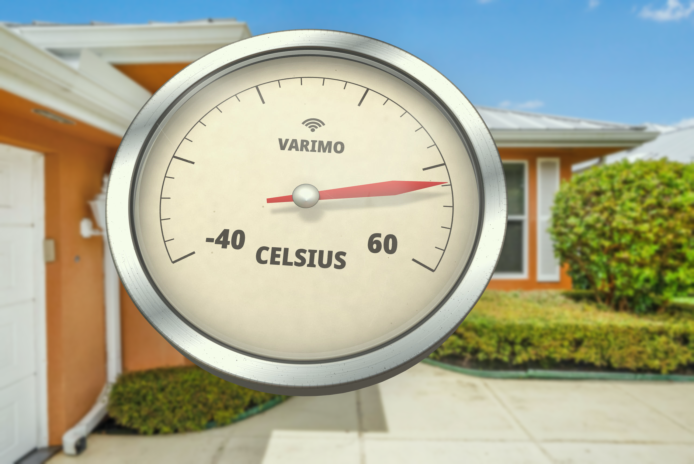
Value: 44 °C
